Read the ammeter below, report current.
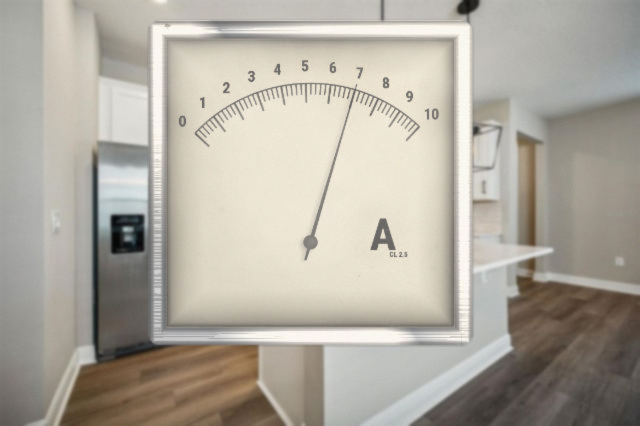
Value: 7 A
